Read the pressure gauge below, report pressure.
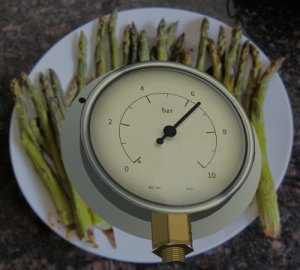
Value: 6.5 bar
